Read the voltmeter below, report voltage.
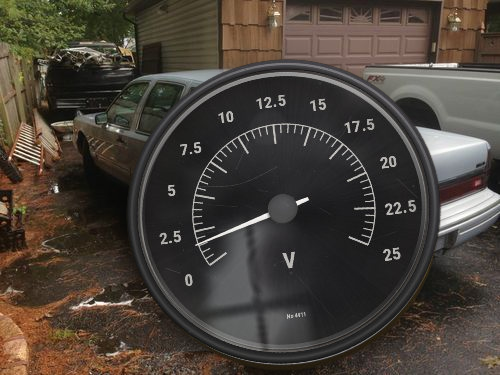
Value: 1.5 V
